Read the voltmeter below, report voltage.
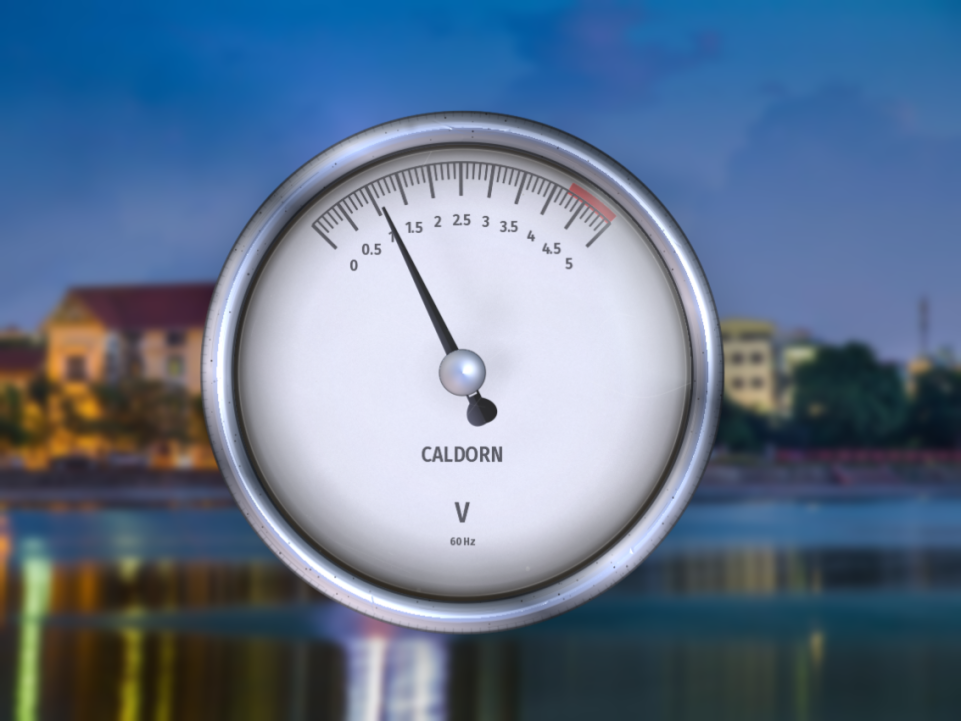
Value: 1.1 V
